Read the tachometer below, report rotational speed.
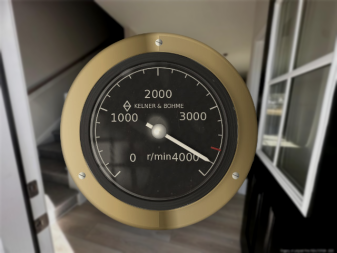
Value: 3800 rpm
